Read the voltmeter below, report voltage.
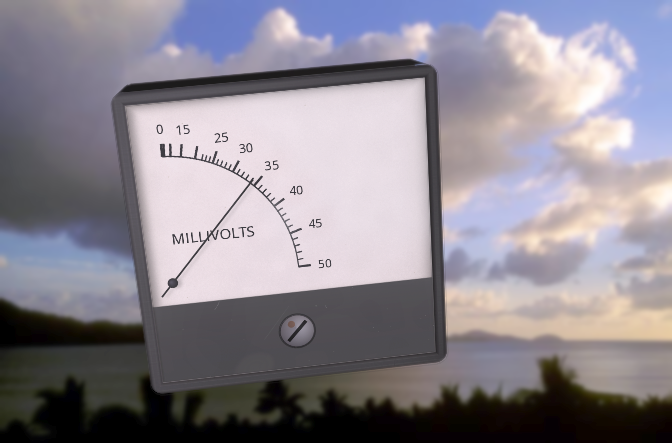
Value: 34 mV
